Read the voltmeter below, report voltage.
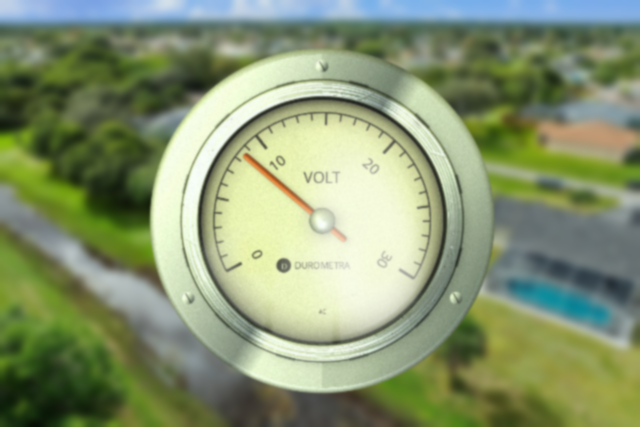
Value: 8.5 V
